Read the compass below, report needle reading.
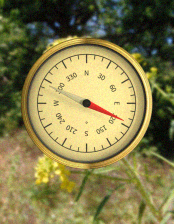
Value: 115 °
